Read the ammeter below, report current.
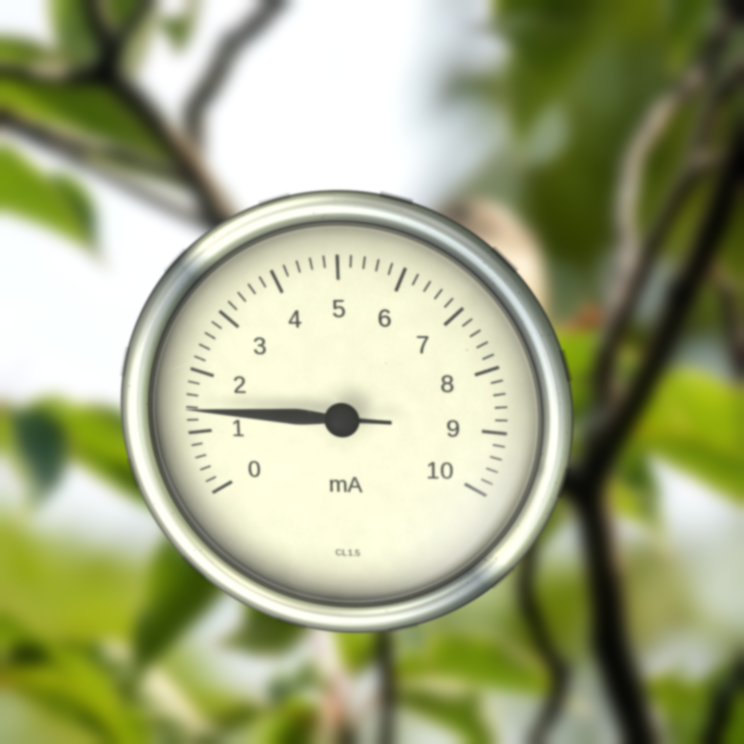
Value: 1.4 mA
